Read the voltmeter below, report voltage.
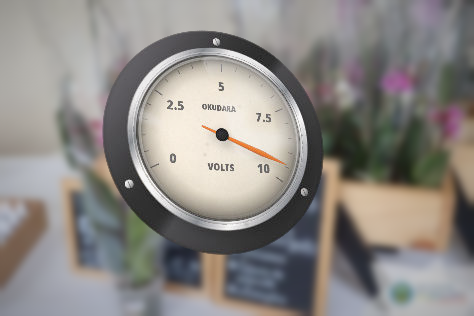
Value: 9.5 V
